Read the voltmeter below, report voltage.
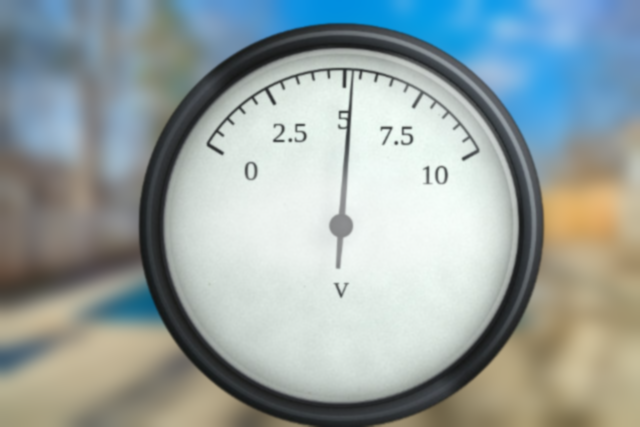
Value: 5.25 V
